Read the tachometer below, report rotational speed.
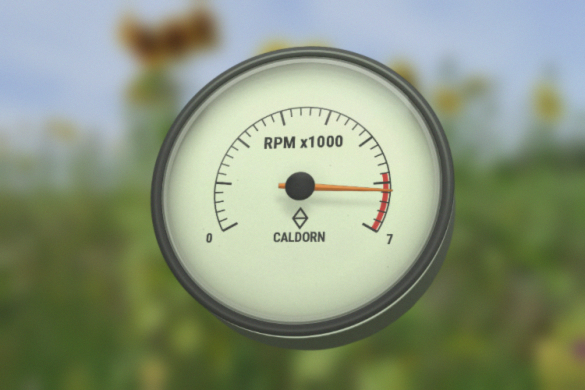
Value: 6200 rpm
